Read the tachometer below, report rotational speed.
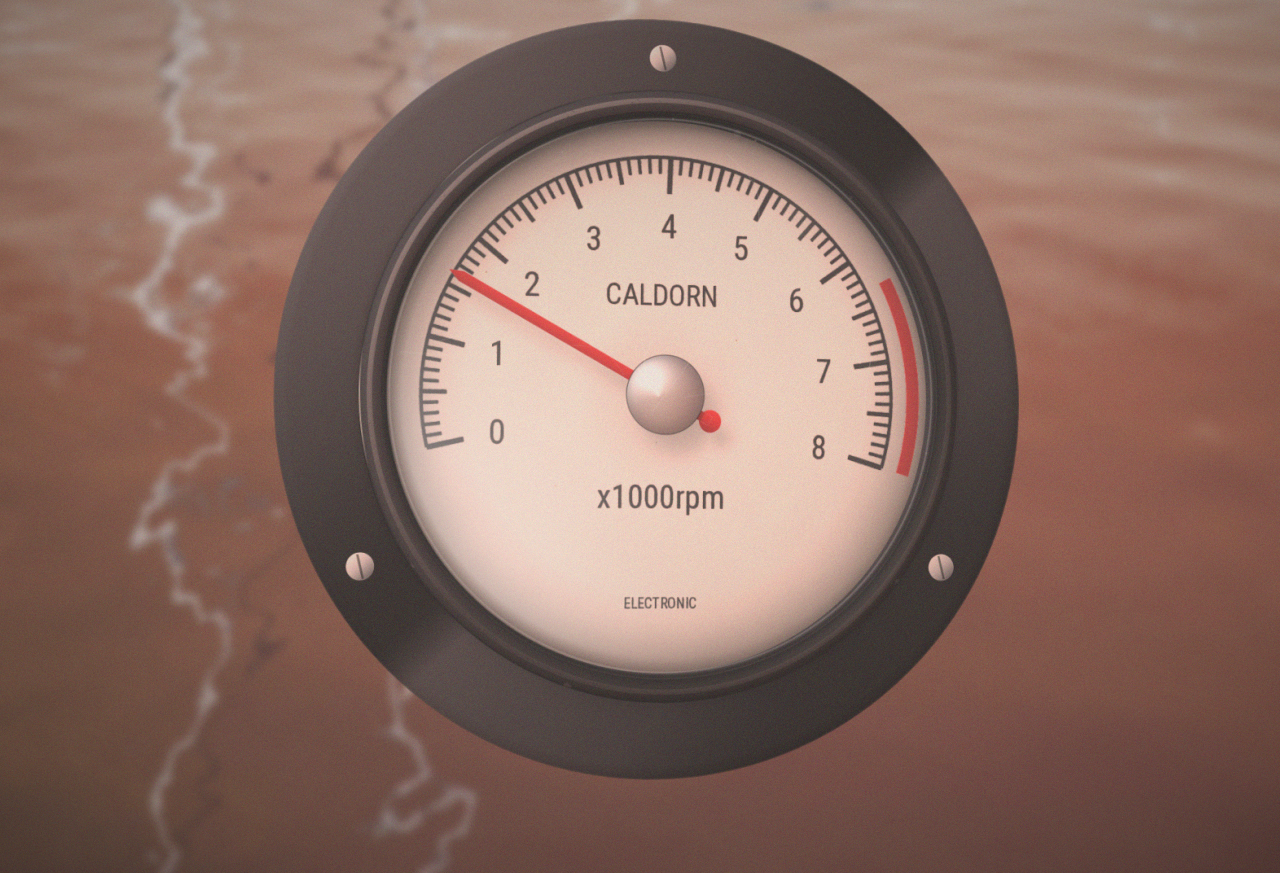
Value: 1600 rpm
